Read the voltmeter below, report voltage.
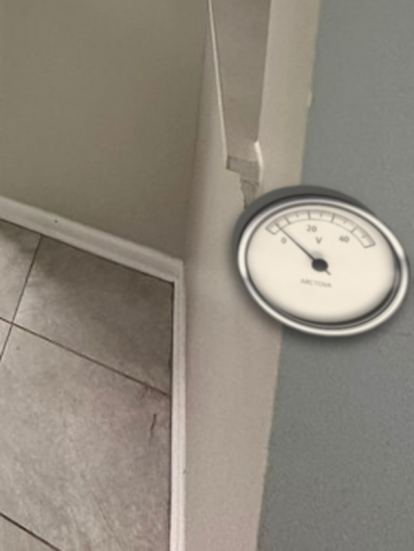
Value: 5 V
